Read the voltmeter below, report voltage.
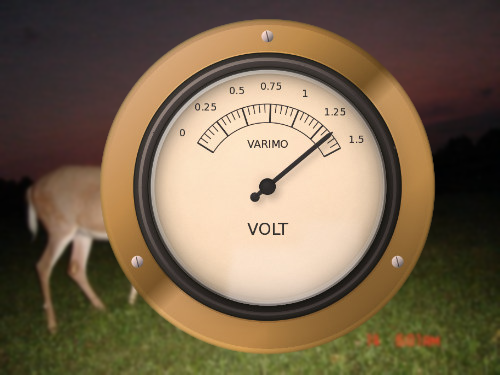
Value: 1.35 V
